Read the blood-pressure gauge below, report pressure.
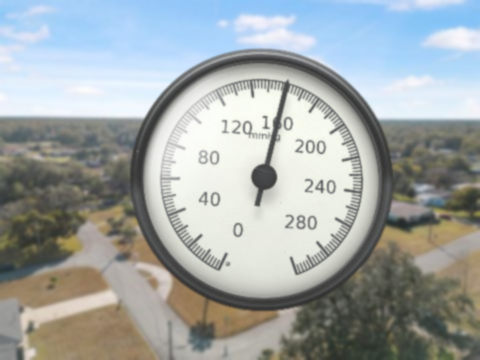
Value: 160 mmHg
